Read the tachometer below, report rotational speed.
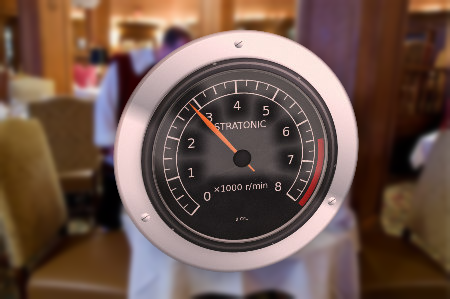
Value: 2875 rpm
